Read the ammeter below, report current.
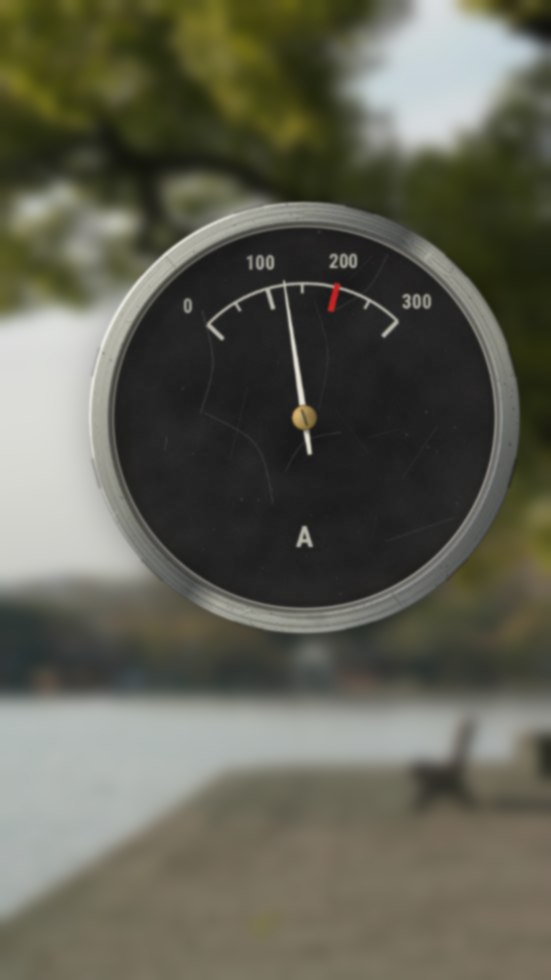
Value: 125 A
